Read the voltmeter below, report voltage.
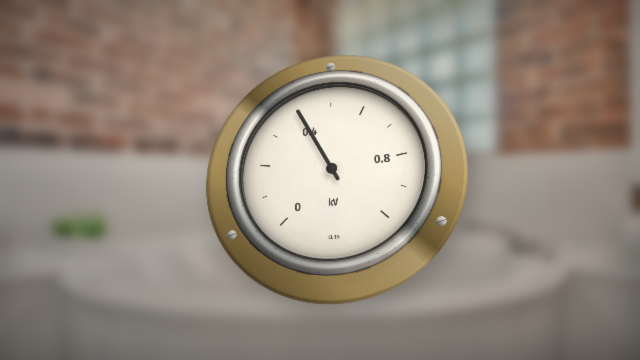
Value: 0.4 kV
